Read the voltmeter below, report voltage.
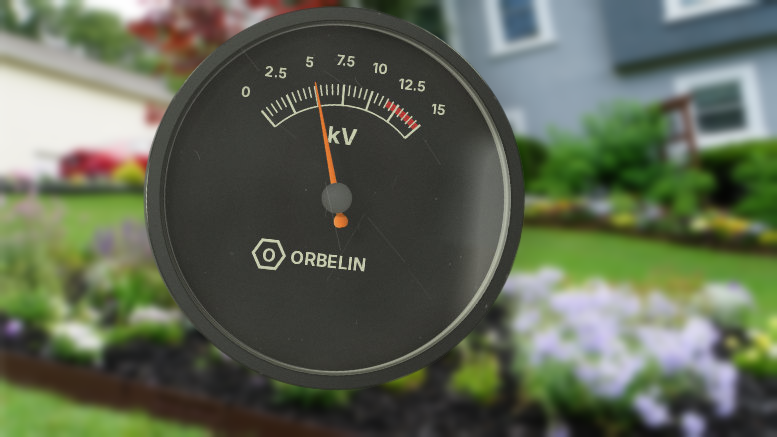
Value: 5 kV
